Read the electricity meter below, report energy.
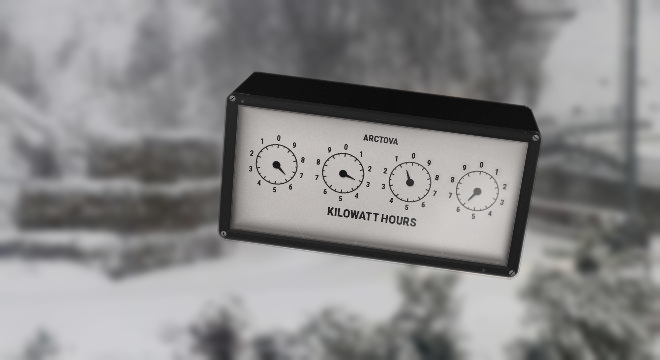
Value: 6306 kWh
